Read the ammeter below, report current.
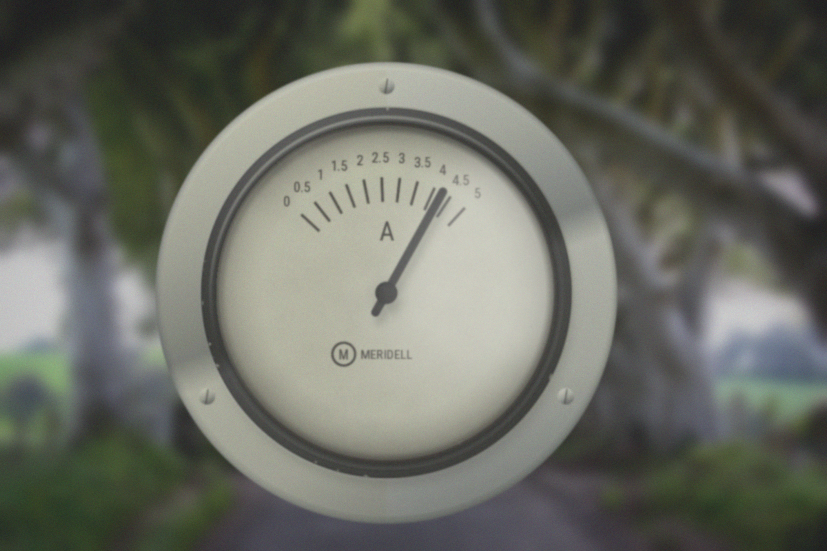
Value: 4.25 A
